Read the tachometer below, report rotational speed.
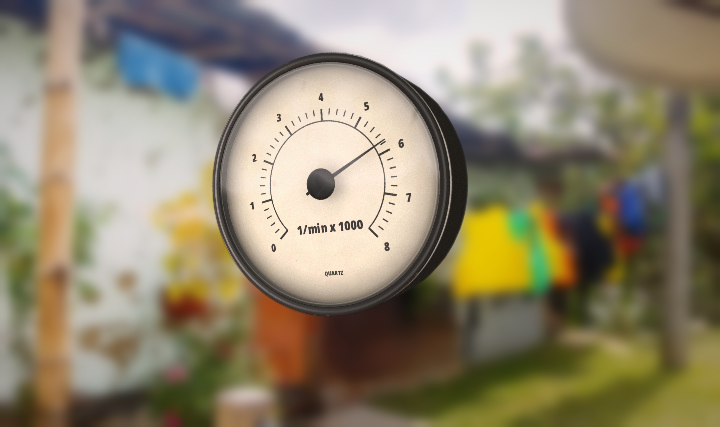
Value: 5800 rpm
